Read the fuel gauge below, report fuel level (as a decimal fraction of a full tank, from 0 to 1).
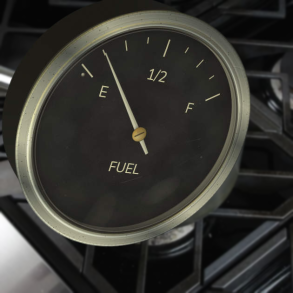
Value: 0.125
